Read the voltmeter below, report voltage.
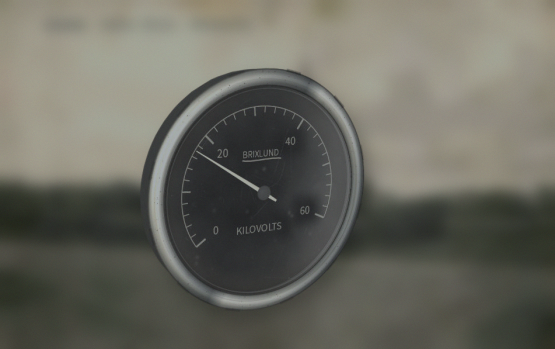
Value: 17 kV
